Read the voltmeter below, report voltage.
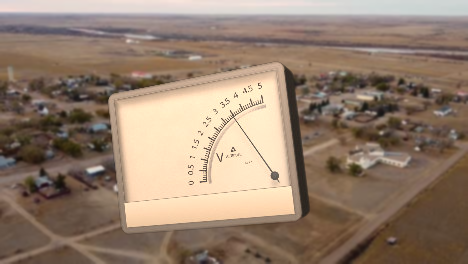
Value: 3.5 V
